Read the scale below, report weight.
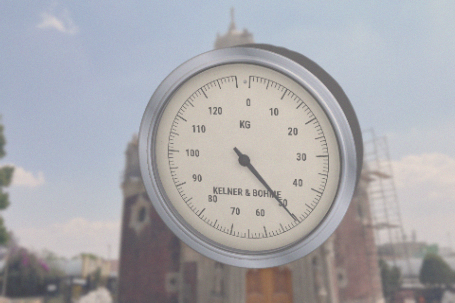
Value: 50 kg
